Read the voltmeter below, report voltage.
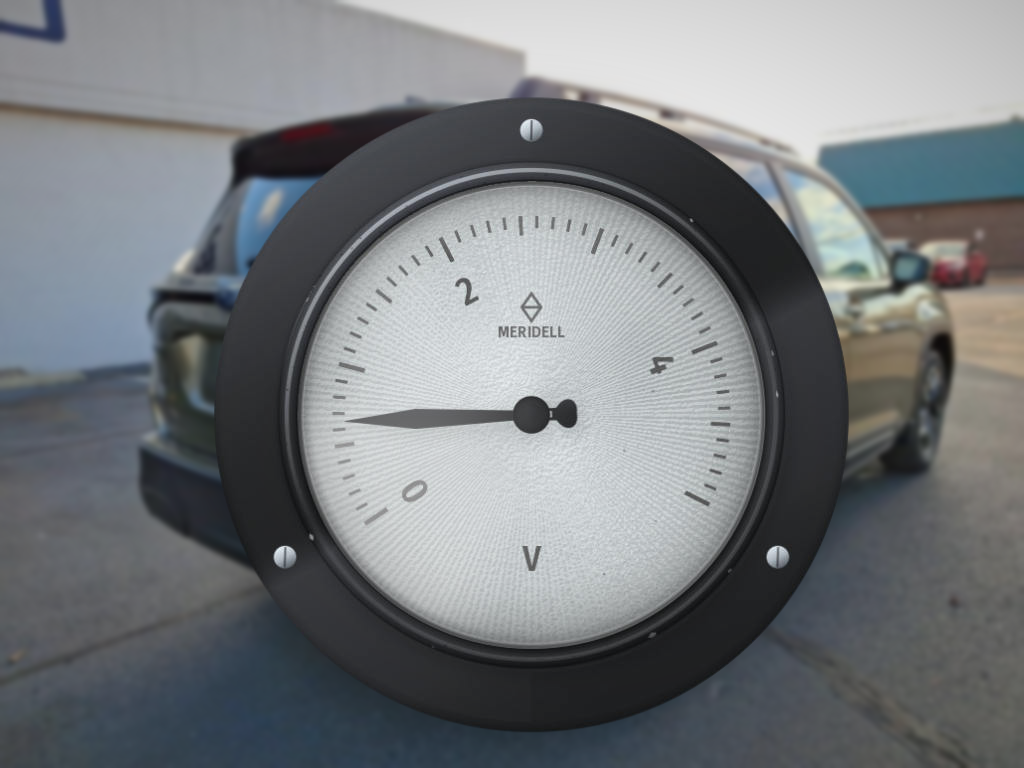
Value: 0.65 V
